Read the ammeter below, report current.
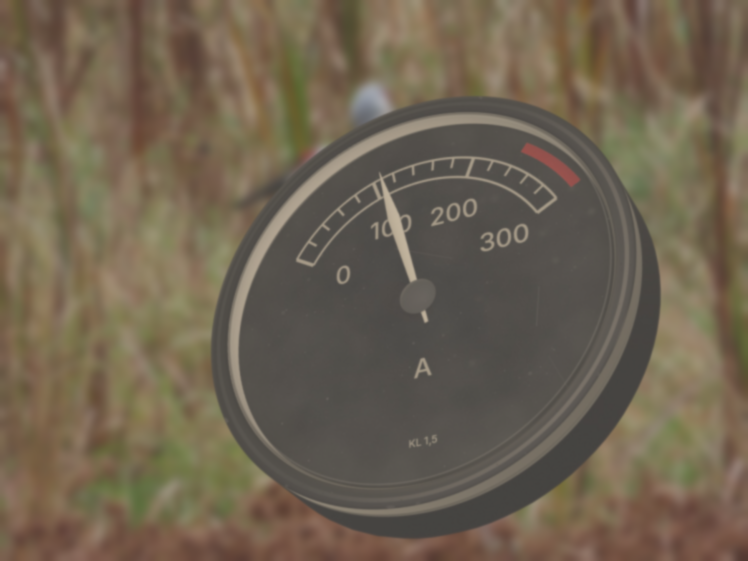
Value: 110 A
